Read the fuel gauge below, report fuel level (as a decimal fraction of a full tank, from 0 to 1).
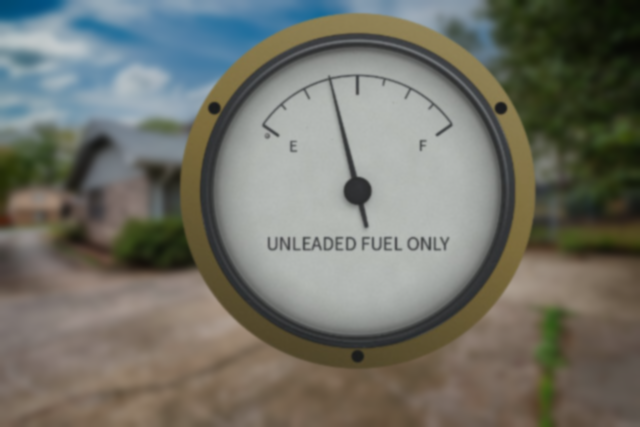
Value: 0.375
